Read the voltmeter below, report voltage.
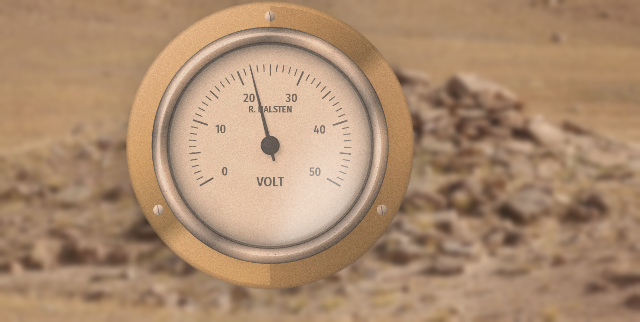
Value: 22 V
